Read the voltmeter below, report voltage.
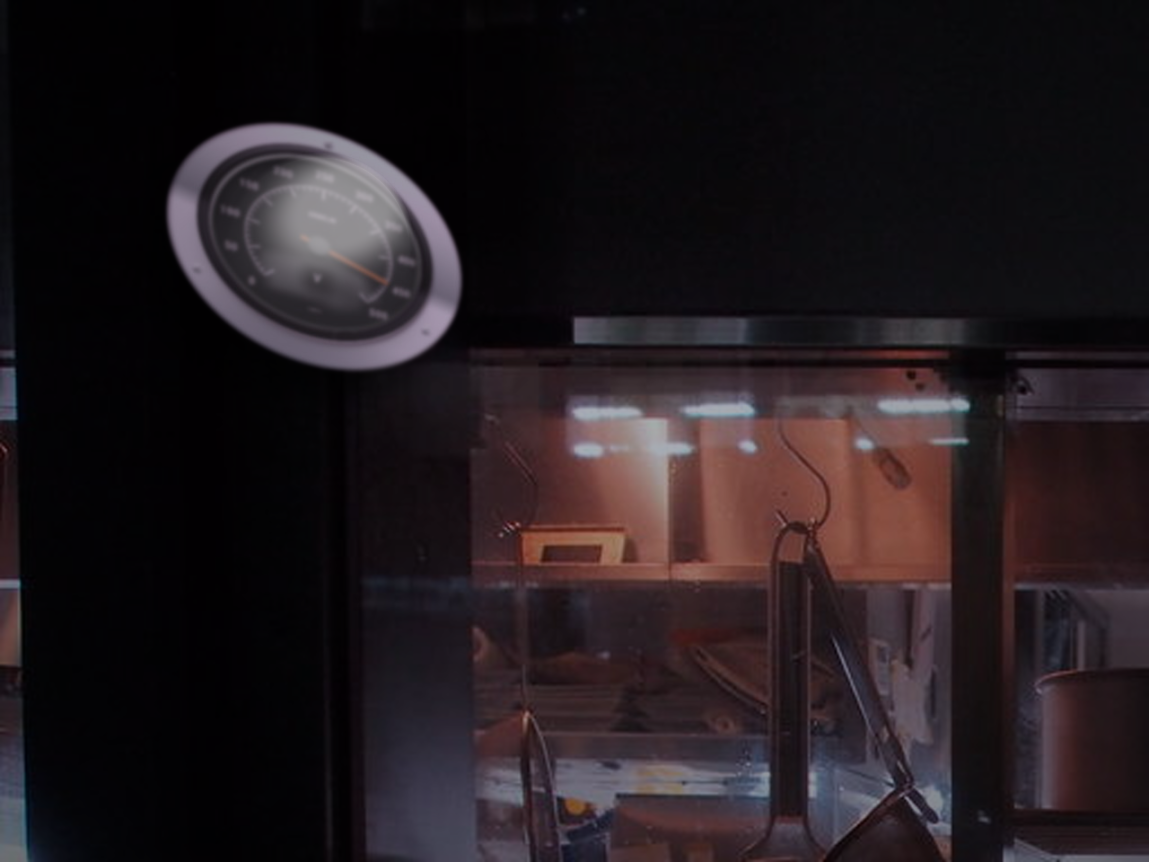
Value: 450 V
